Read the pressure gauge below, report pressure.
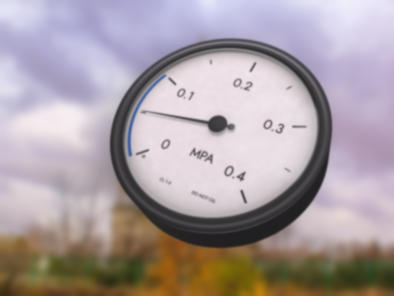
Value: 0.05 MPa
